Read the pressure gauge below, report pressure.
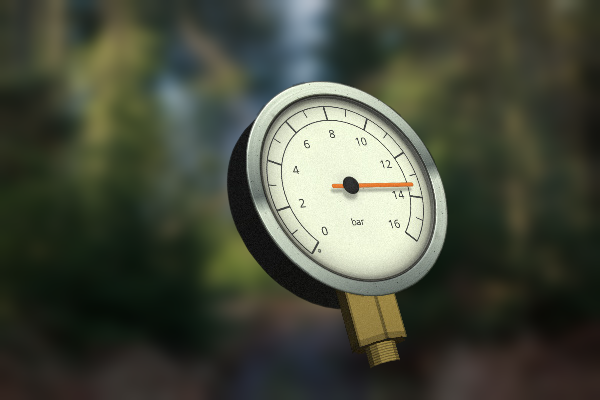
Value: 13.5 bar
